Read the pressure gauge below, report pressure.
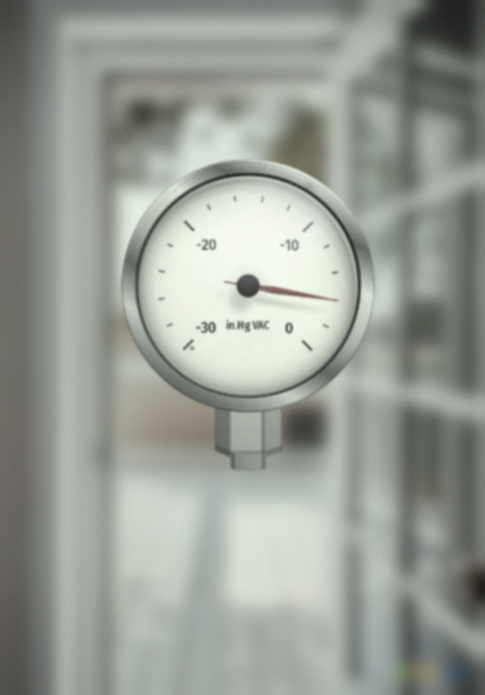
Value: -4 inHg
